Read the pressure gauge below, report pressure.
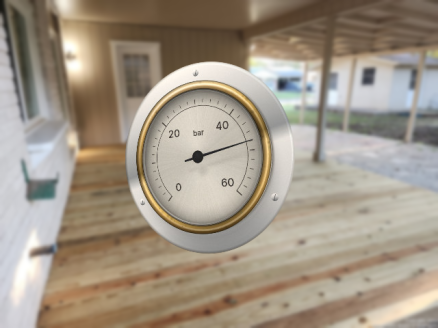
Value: 48 bar
